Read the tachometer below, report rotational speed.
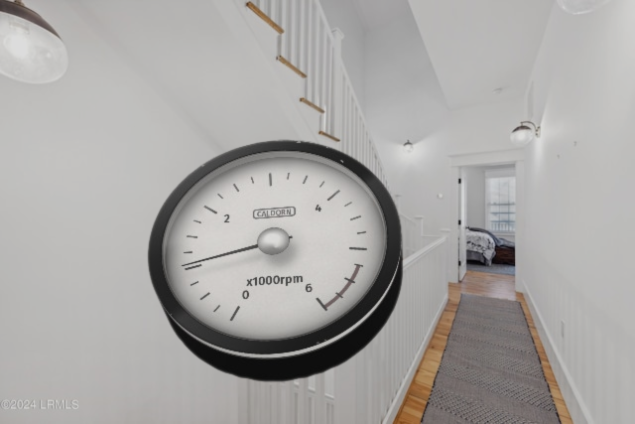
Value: 1000 rpm
